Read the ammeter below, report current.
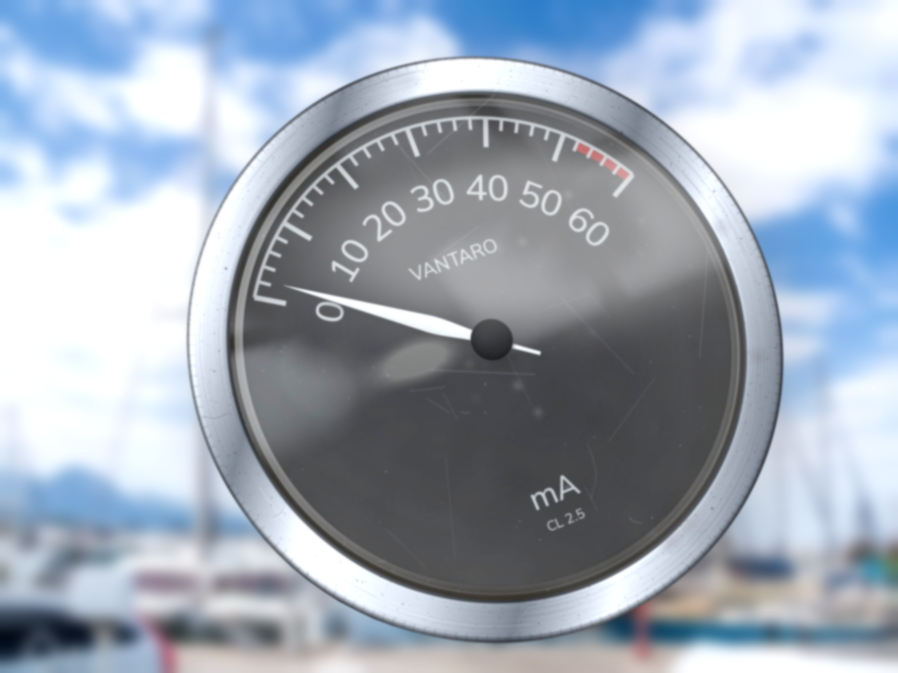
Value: 2 mA
